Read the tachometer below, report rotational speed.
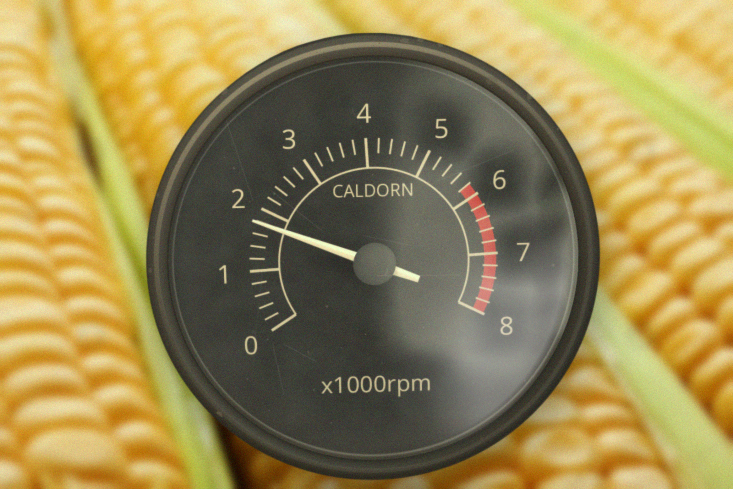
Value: 1800 rpm
